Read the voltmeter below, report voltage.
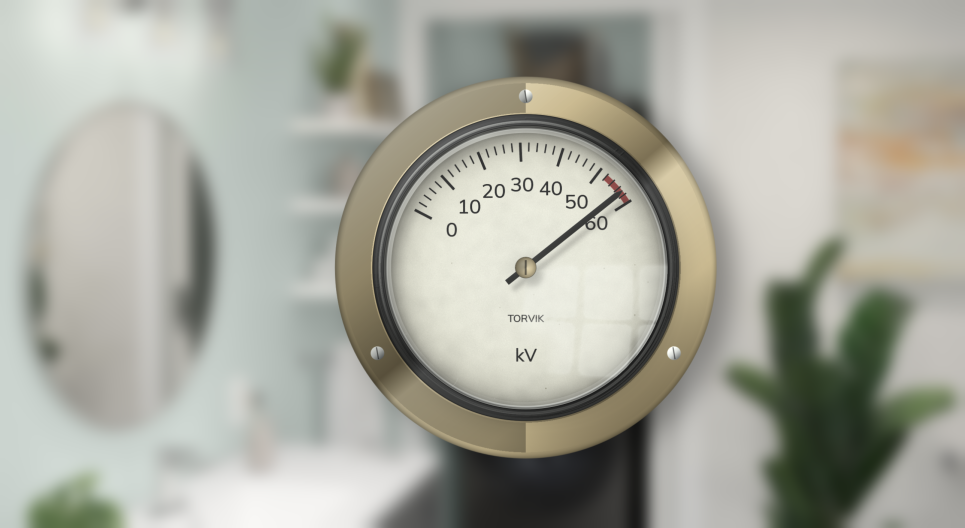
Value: 57 kV
